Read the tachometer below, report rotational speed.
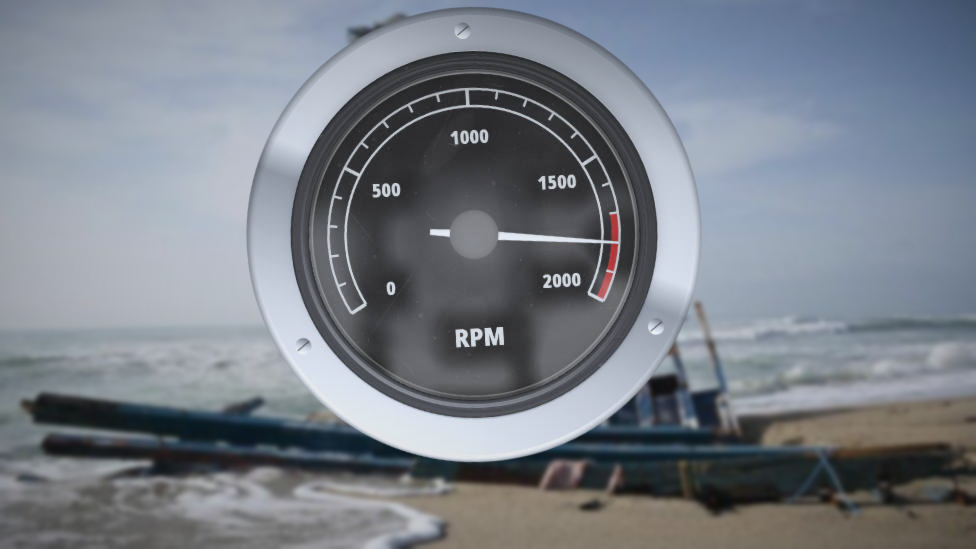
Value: 1800 rpm
